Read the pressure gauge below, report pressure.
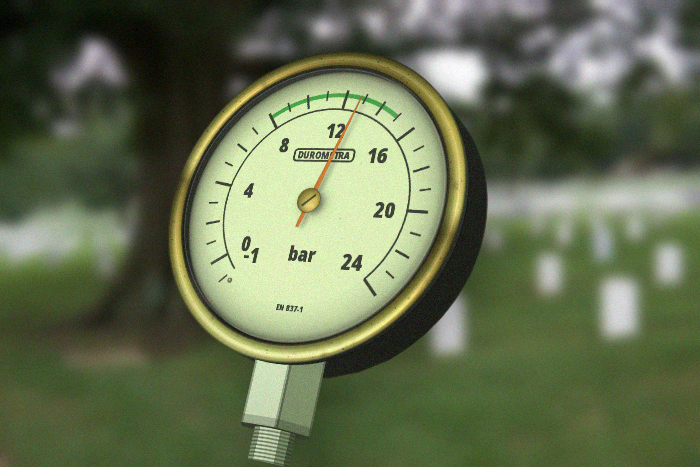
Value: 13 bar
